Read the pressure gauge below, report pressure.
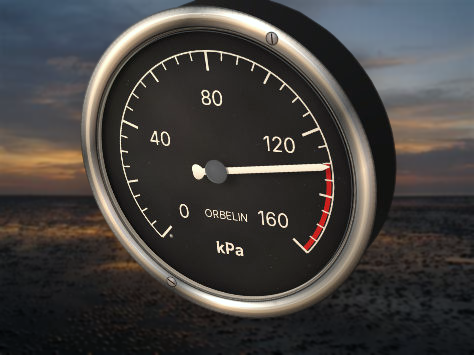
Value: 130 kPa
